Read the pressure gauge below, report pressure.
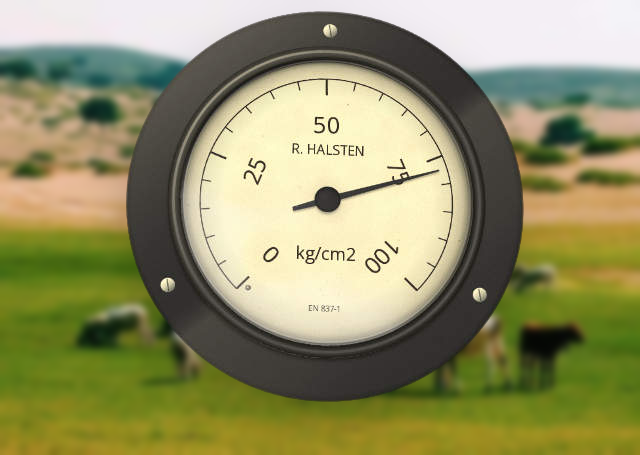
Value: 77.5 kg/cm²
